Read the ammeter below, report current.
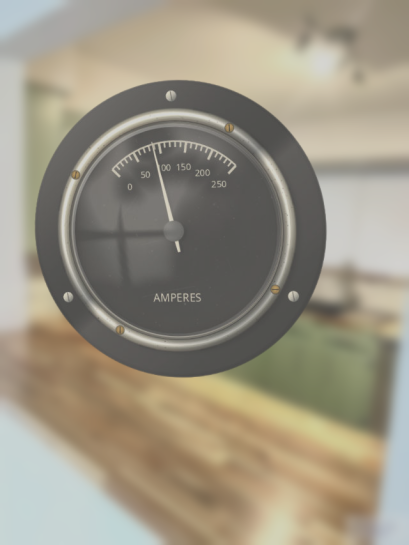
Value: 90 A
